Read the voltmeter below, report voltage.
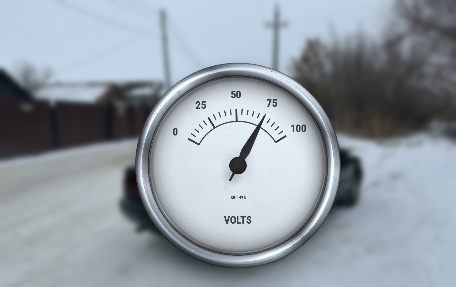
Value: 75 V
